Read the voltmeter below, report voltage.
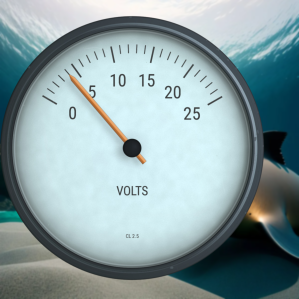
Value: 4 V
